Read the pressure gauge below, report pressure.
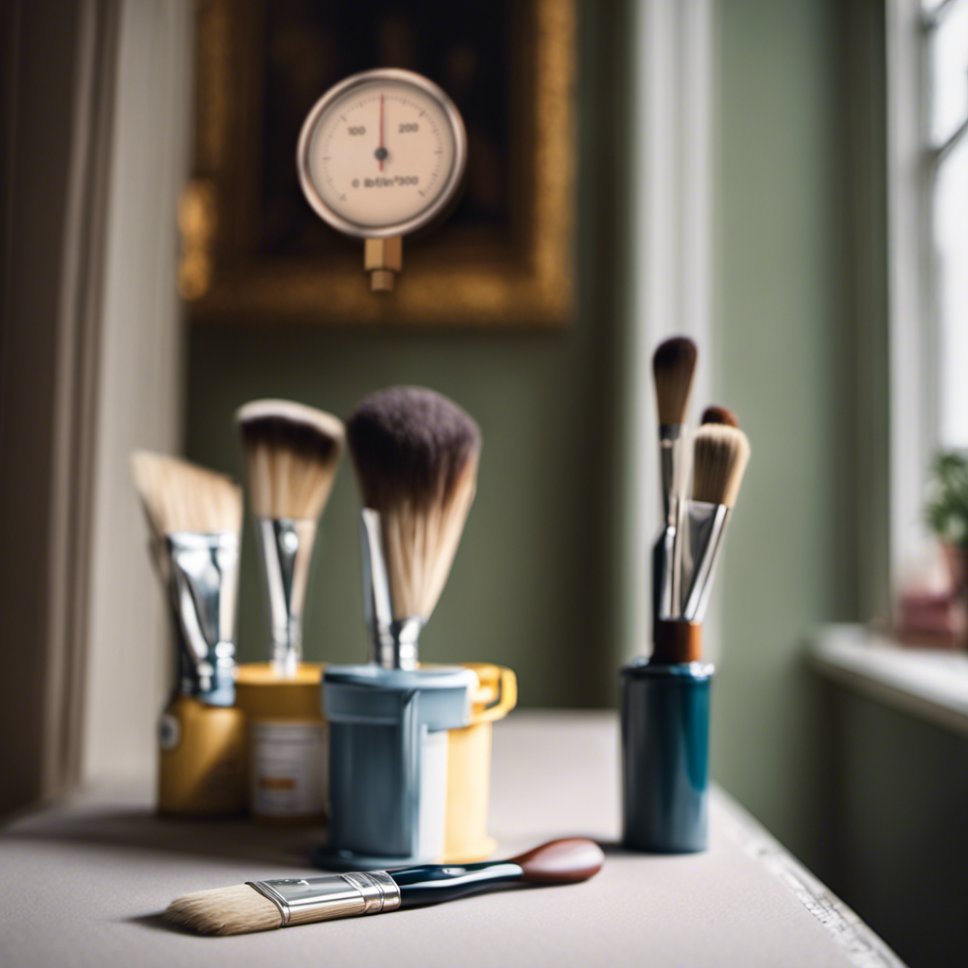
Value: 150 psi
